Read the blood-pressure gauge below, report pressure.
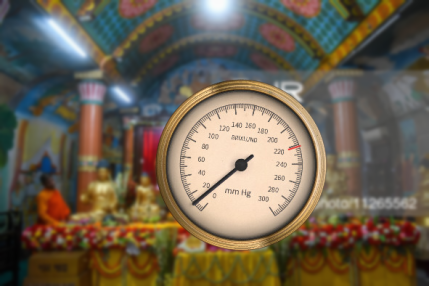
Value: 10 mmHg
